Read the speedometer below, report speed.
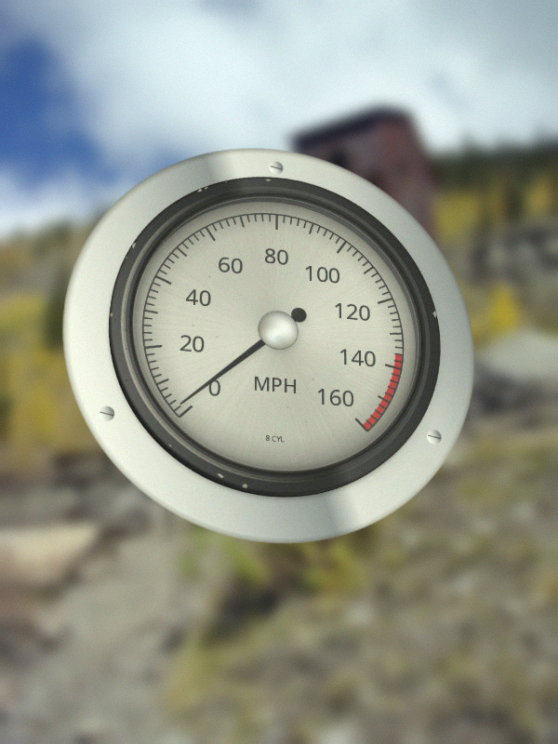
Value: 2 mph
